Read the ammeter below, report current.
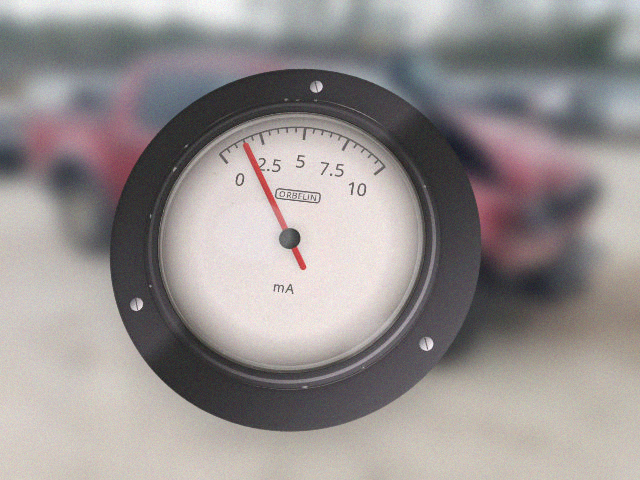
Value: 1.5 mA
